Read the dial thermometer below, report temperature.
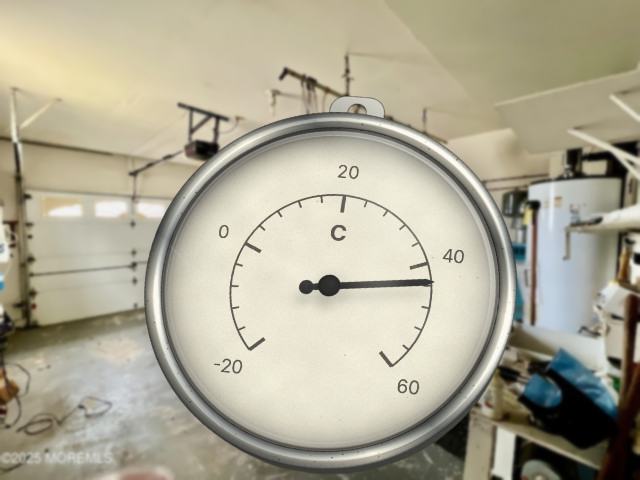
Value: 44 °C
